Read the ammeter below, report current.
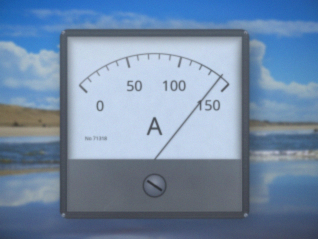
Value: 140 A
